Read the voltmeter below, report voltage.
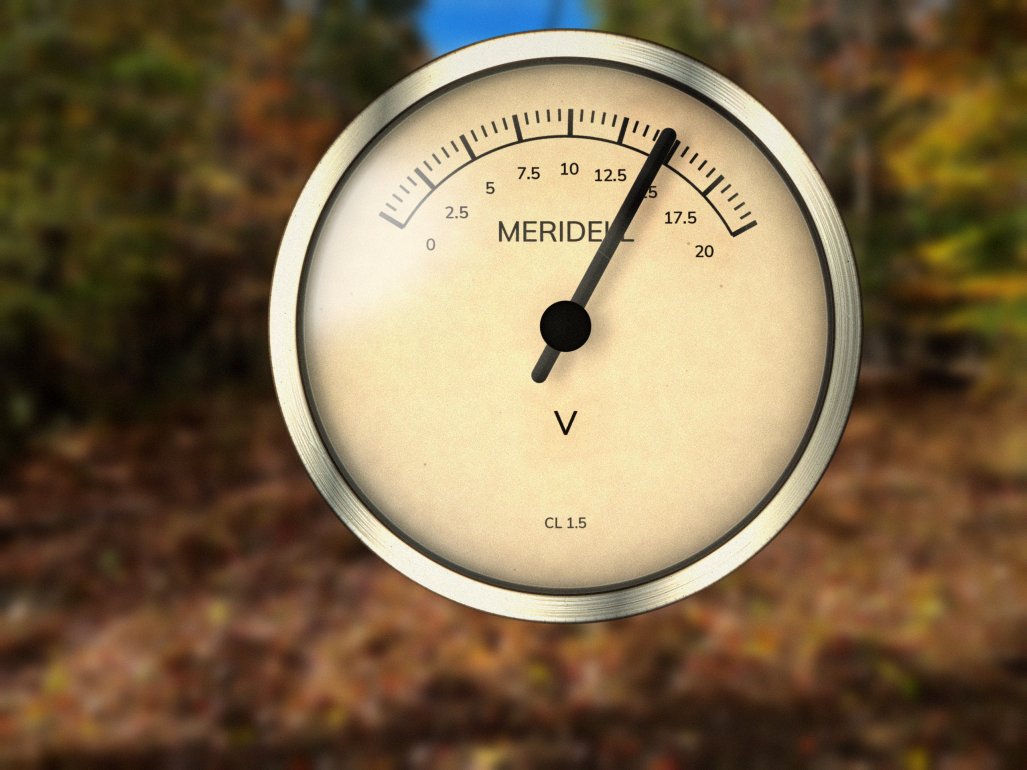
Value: 14.5 V
